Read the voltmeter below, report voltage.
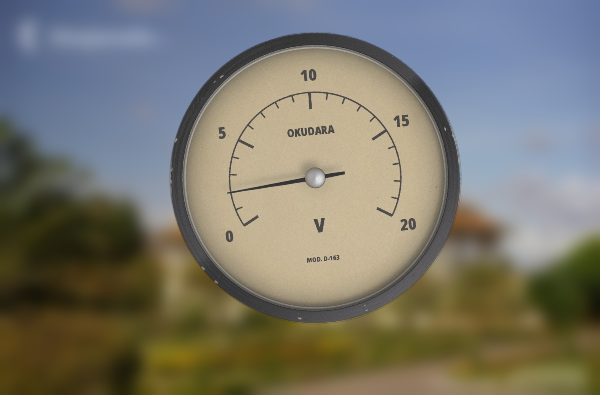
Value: 2 V
